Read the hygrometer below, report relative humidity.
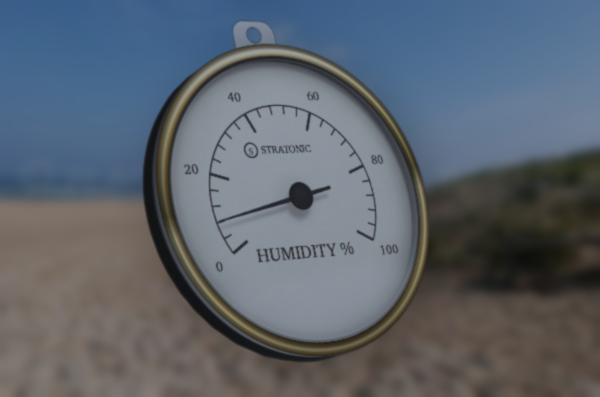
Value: 8 %
